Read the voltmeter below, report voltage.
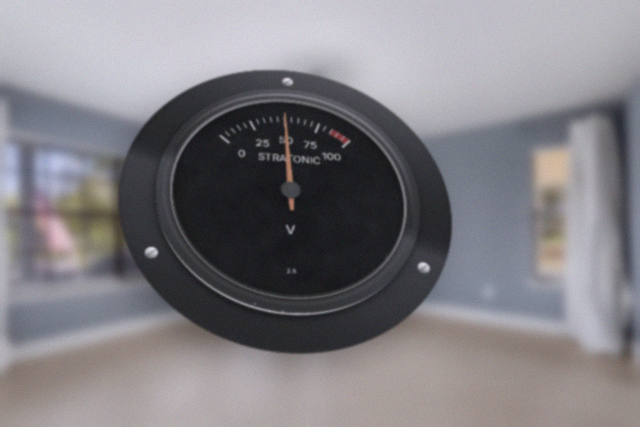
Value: 50 V
